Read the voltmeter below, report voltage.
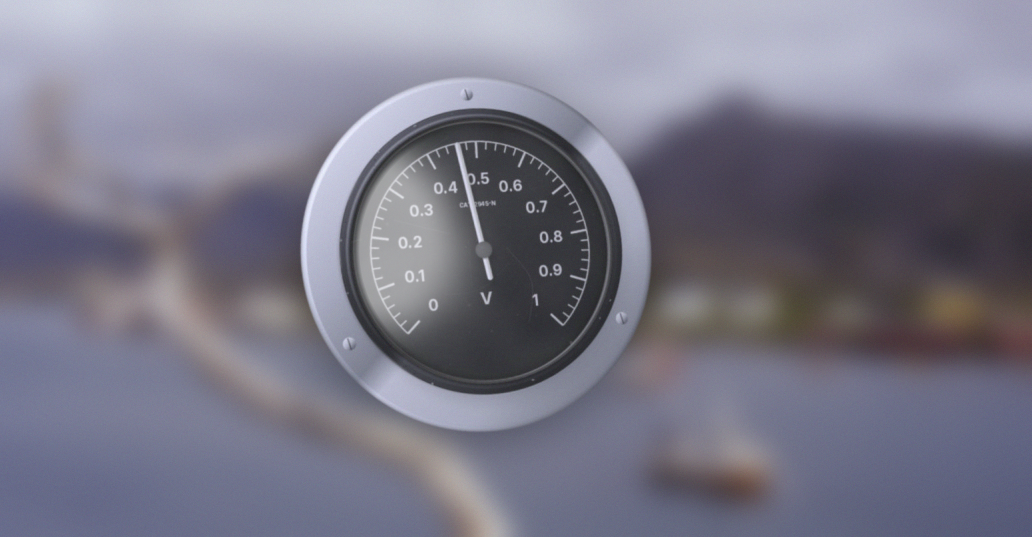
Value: 0.46 V
